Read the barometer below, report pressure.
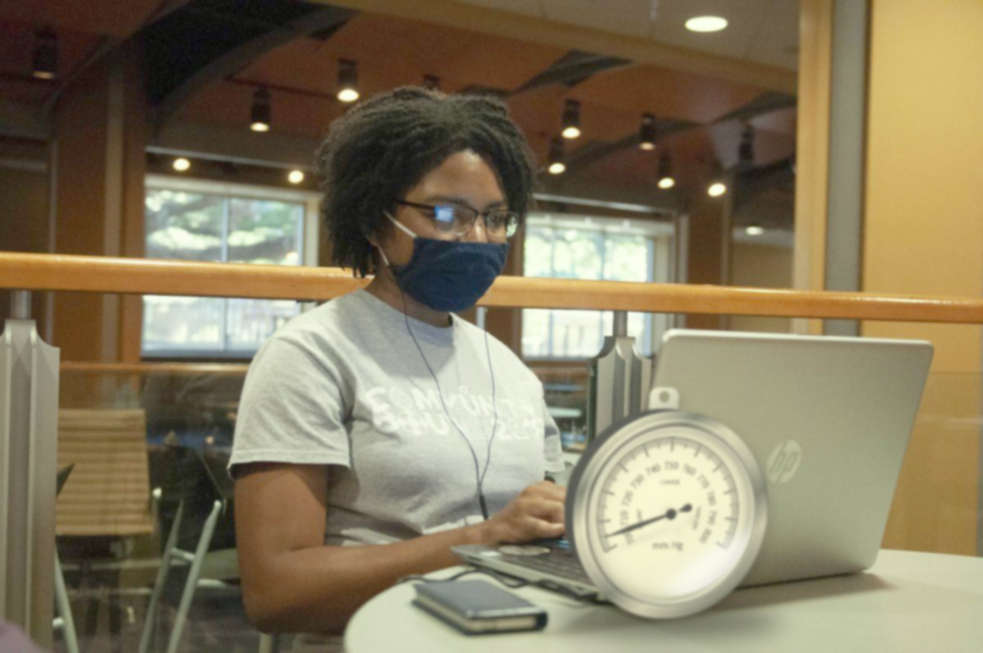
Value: 705 mmHg
